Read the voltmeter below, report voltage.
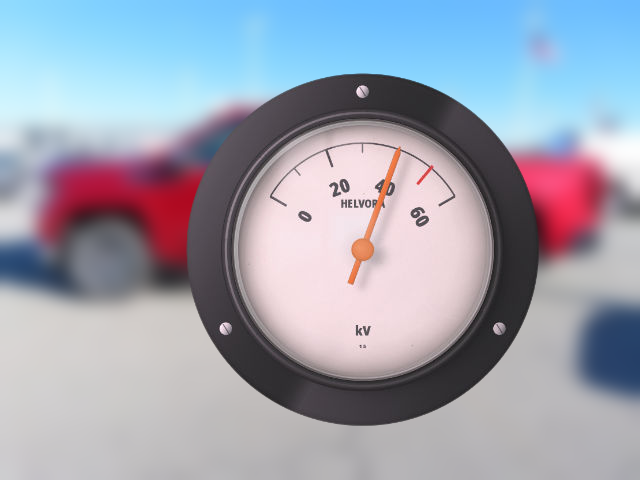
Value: 40 kV
